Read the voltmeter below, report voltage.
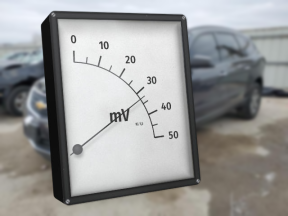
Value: 32.5 mV
